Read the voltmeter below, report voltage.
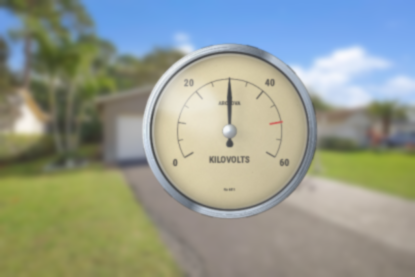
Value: 30 kV
